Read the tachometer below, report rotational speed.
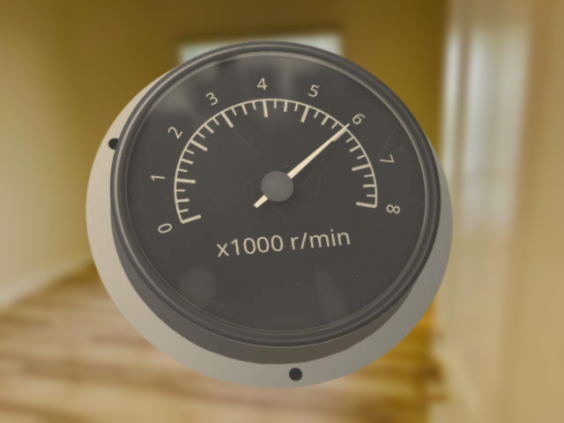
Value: 6000 rpm
